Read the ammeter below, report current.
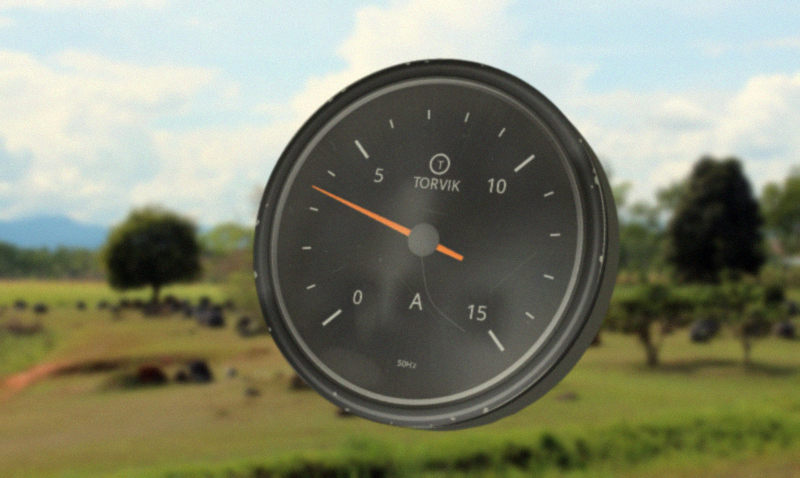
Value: 3.5 A
